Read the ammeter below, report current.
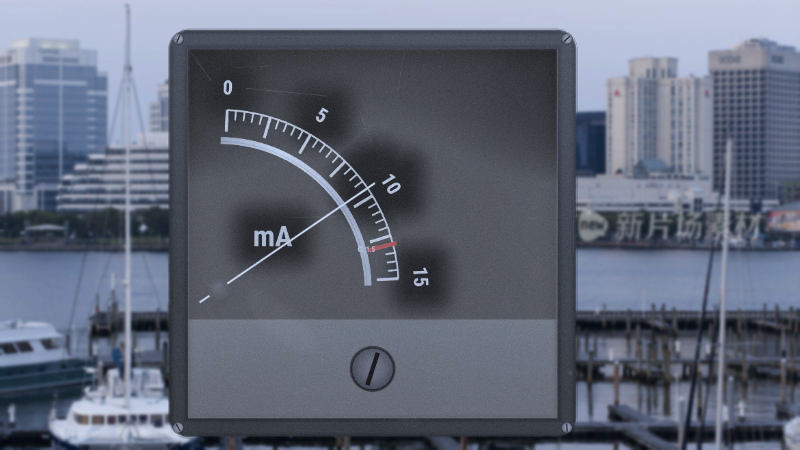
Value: 9.5 mA
